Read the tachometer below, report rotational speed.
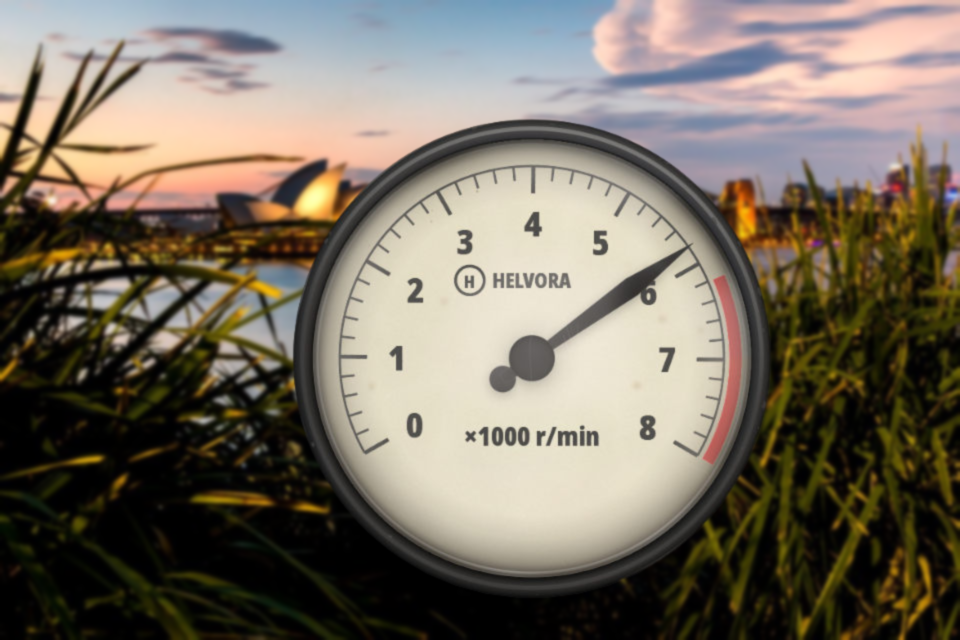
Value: 5800 rpm
